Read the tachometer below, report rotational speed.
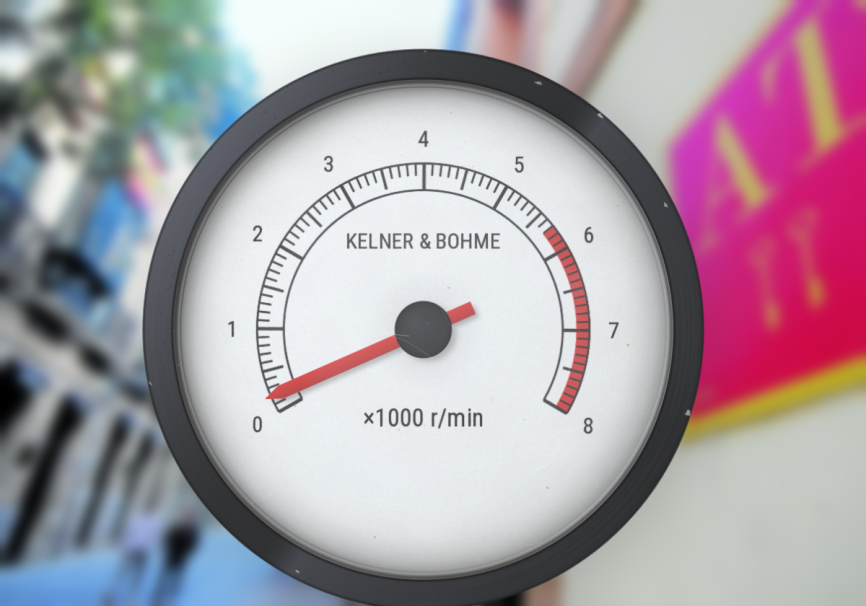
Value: 200 rpm
